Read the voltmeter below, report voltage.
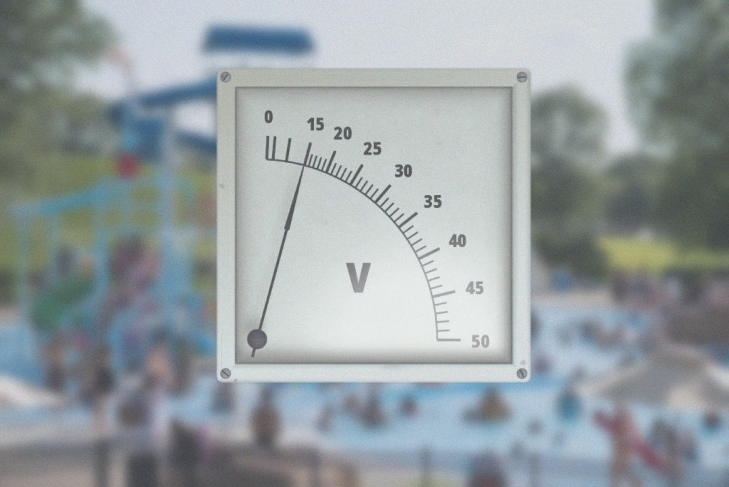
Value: 15 V
